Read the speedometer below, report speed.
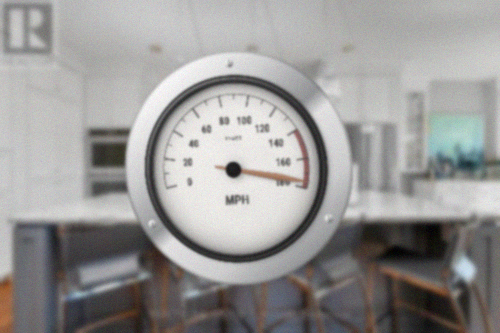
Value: 175 mph
